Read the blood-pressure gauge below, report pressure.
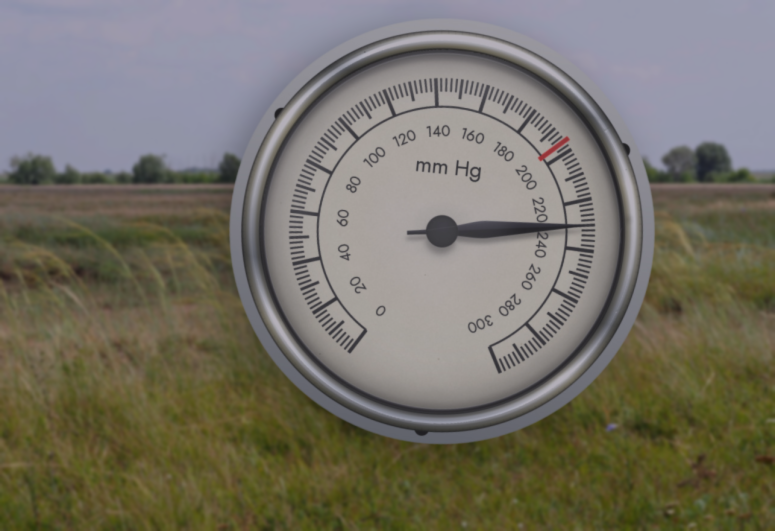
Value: 230 mmHg
